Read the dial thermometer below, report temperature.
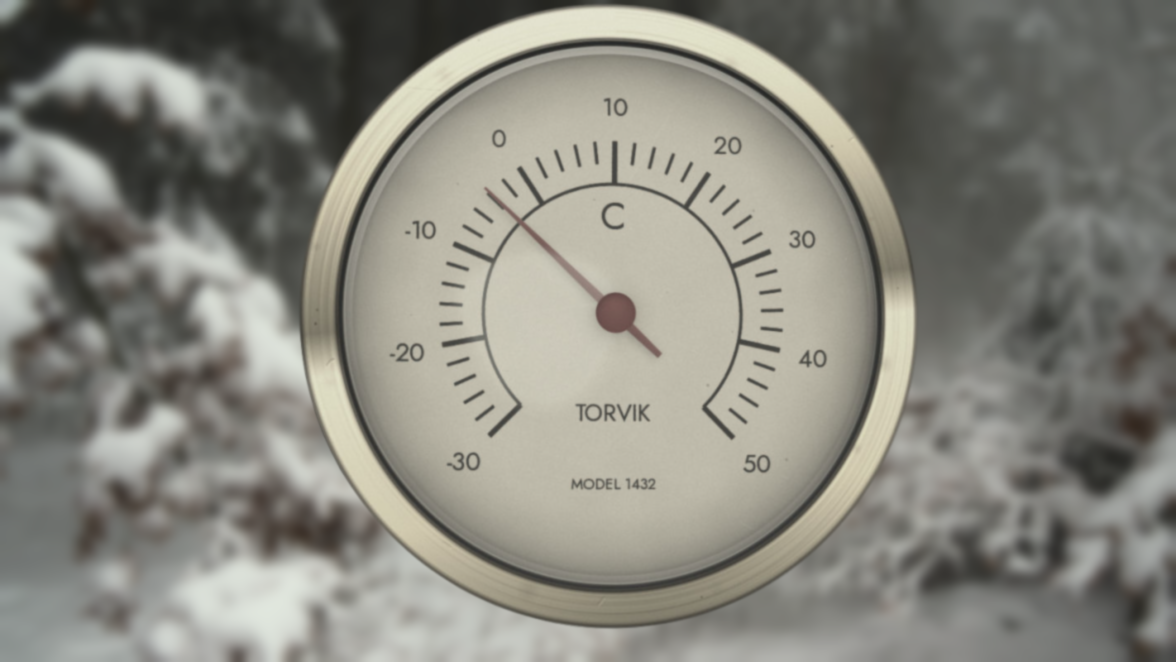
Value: -4 °C
